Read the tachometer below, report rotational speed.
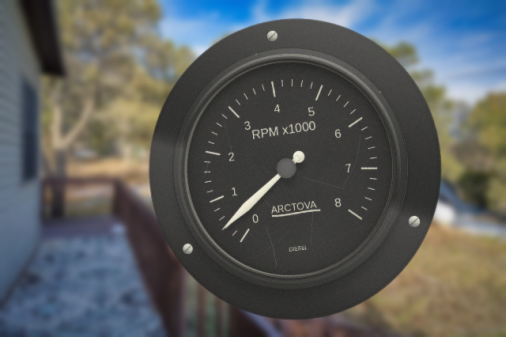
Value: 400 rpm
